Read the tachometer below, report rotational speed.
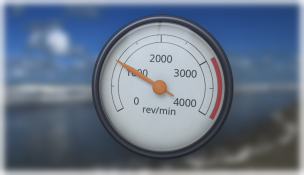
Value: 1000 rpm
